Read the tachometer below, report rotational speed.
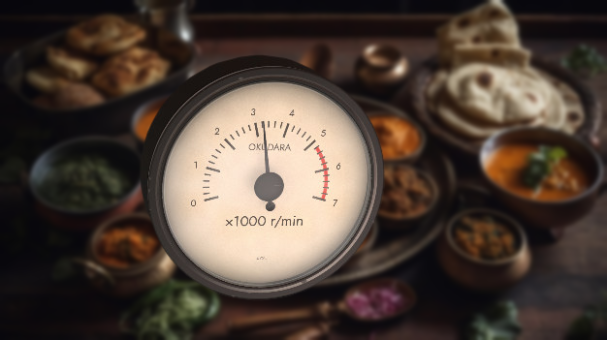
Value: 3200 rpm
